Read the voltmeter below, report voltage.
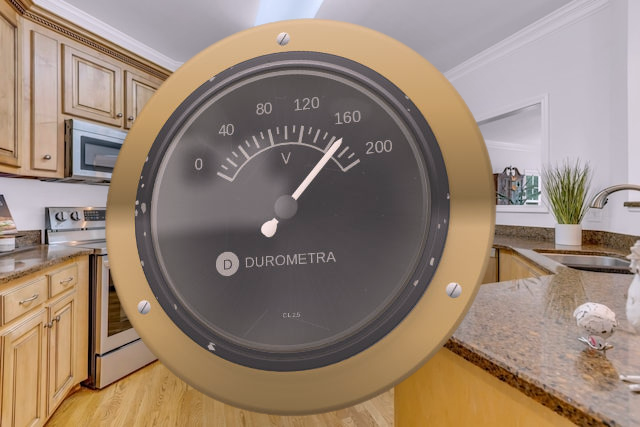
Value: 170 V
